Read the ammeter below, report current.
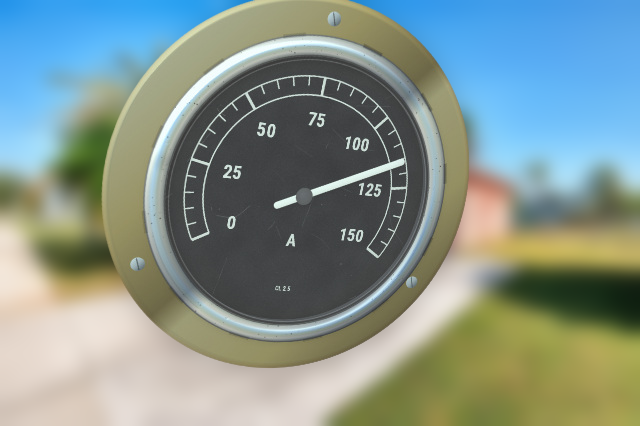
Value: 115 A
